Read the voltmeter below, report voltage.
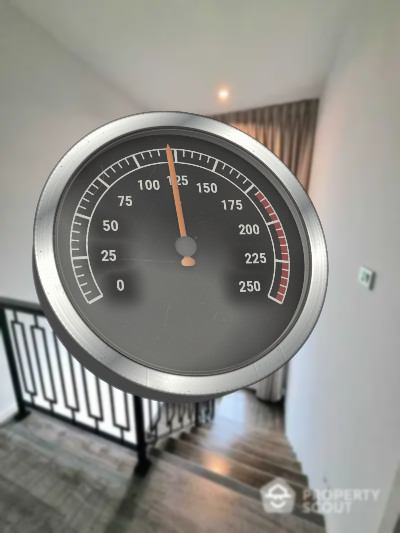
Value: 120 V
